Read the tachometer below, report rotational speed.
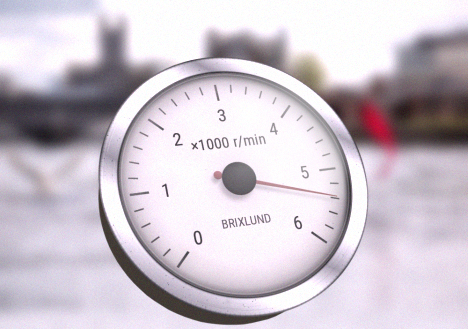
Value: 5400 rpm
